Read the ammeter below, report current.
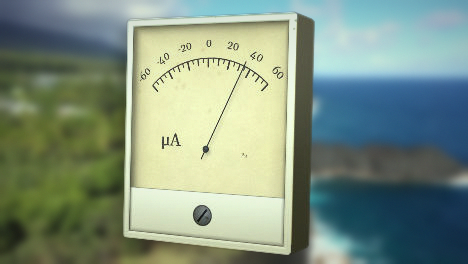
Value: 35 µA
